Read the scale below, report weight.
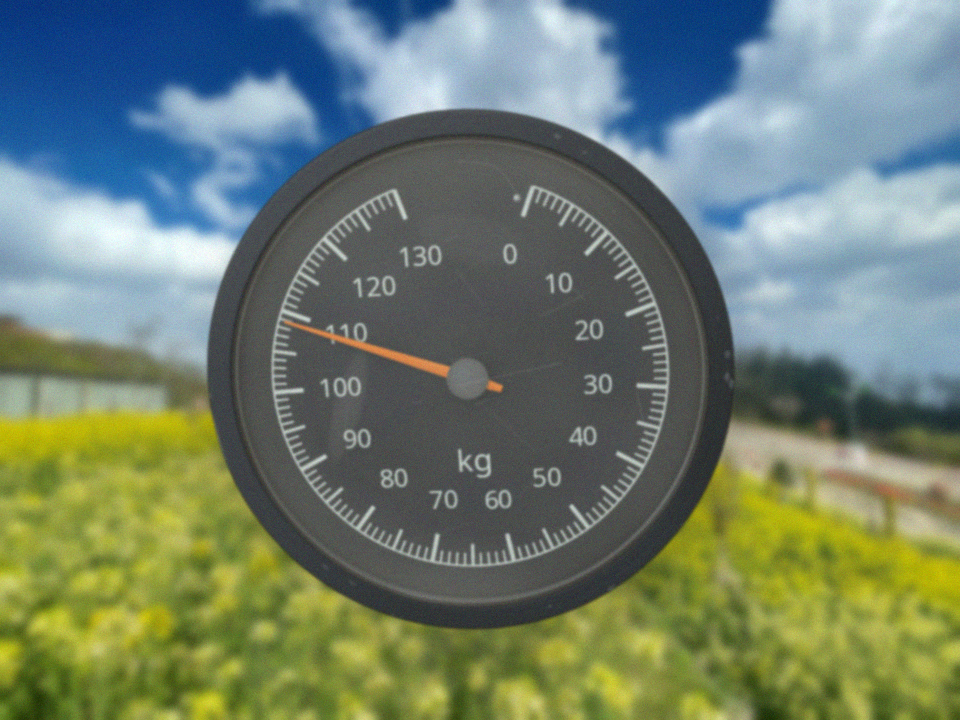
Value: 109 kg
